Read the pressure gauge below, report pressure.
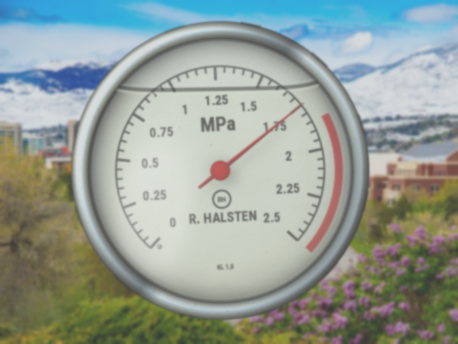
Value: 1.75 MPa
